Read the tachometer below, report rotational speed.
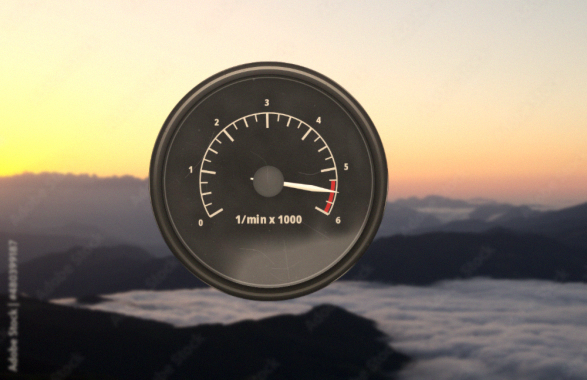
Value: 5500 rpm
